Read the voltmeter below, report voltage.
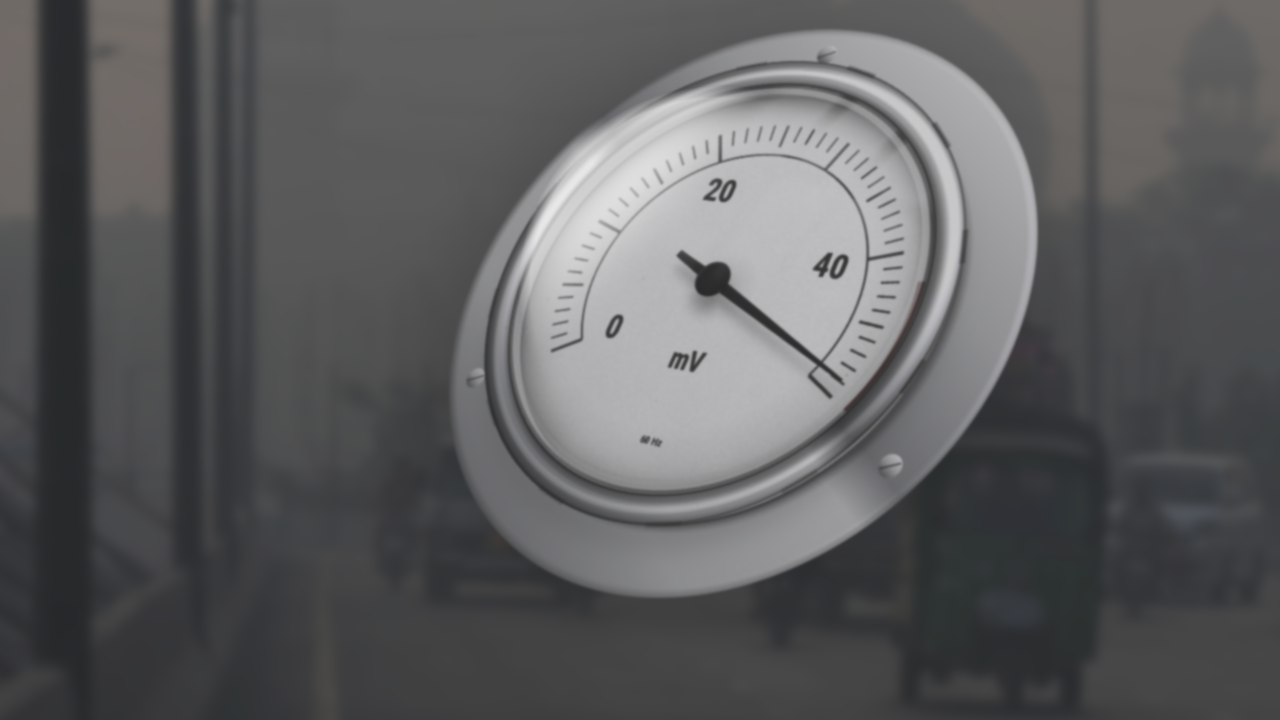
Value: 49 mV
